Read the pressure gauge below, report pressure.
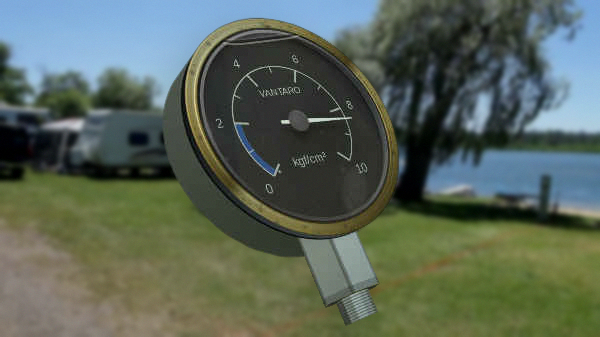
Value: 8.5 kg/cm²
